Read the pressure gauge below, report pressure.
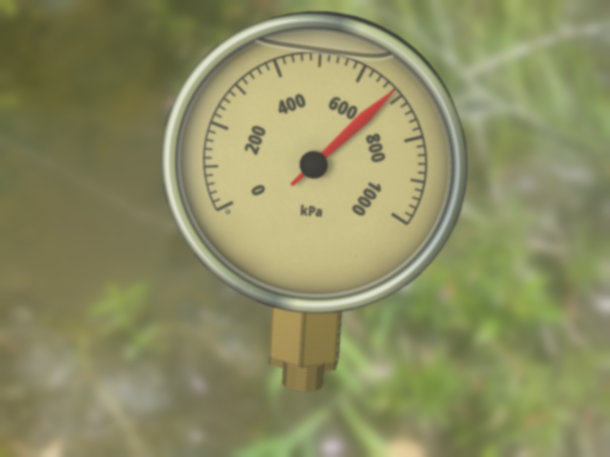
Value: 680 kPa
